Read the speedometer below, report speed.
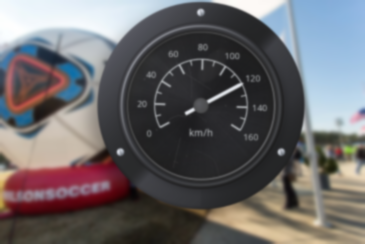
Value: 120 km/h
